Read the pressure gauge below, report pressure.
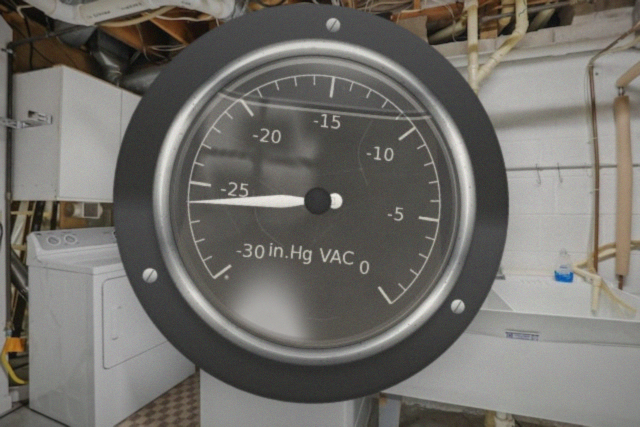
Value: -26 inHg
